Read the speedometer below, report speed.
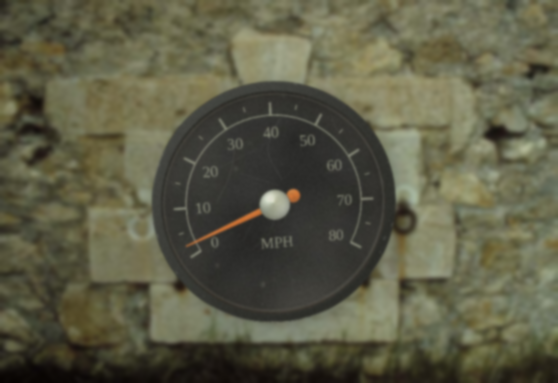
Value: 2.5 mph
